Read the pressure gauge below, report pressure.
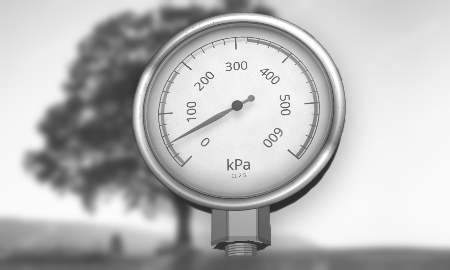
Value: 40 kPa
